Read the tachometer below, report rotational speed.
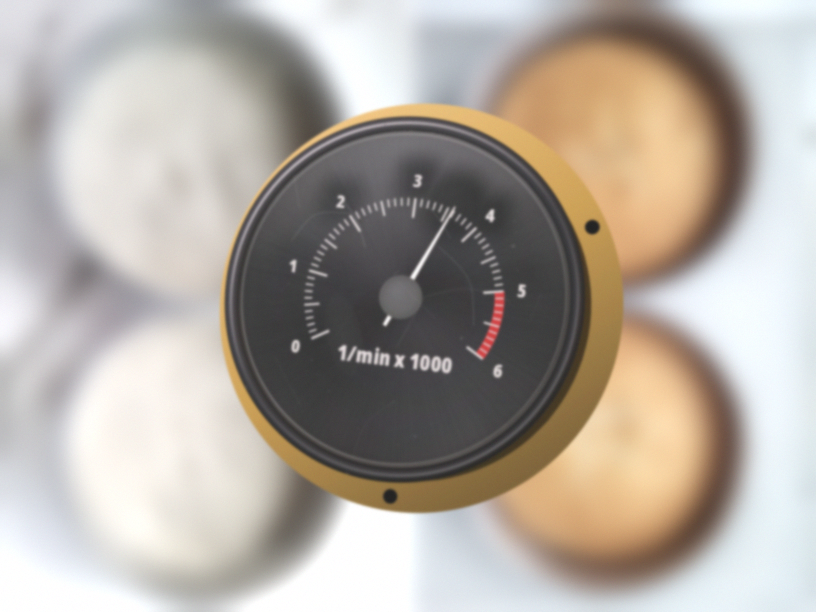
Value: 3600 rpm
